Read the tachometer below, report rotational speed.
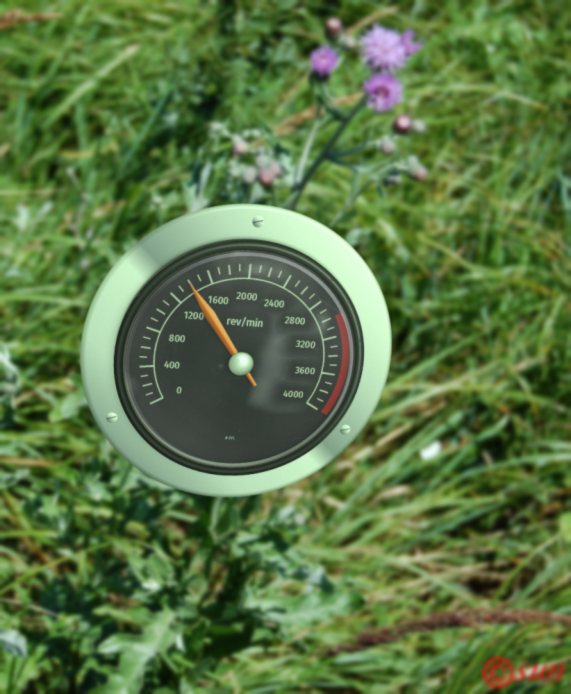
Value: 1400 rpm
